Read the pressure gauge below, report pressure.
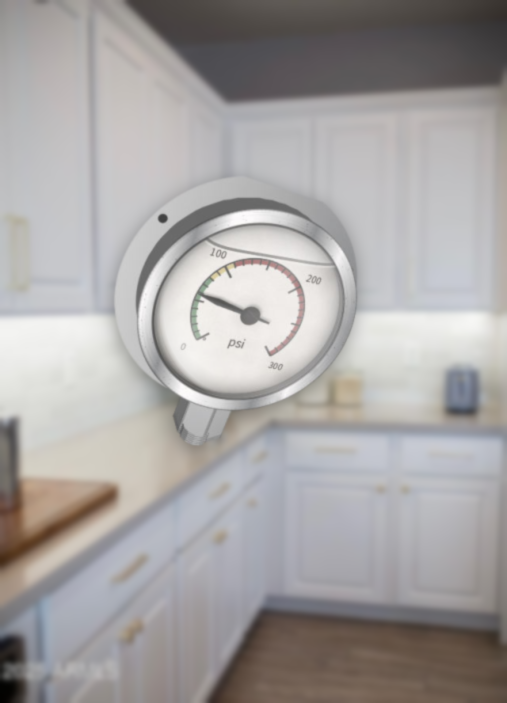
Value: 60 psi
